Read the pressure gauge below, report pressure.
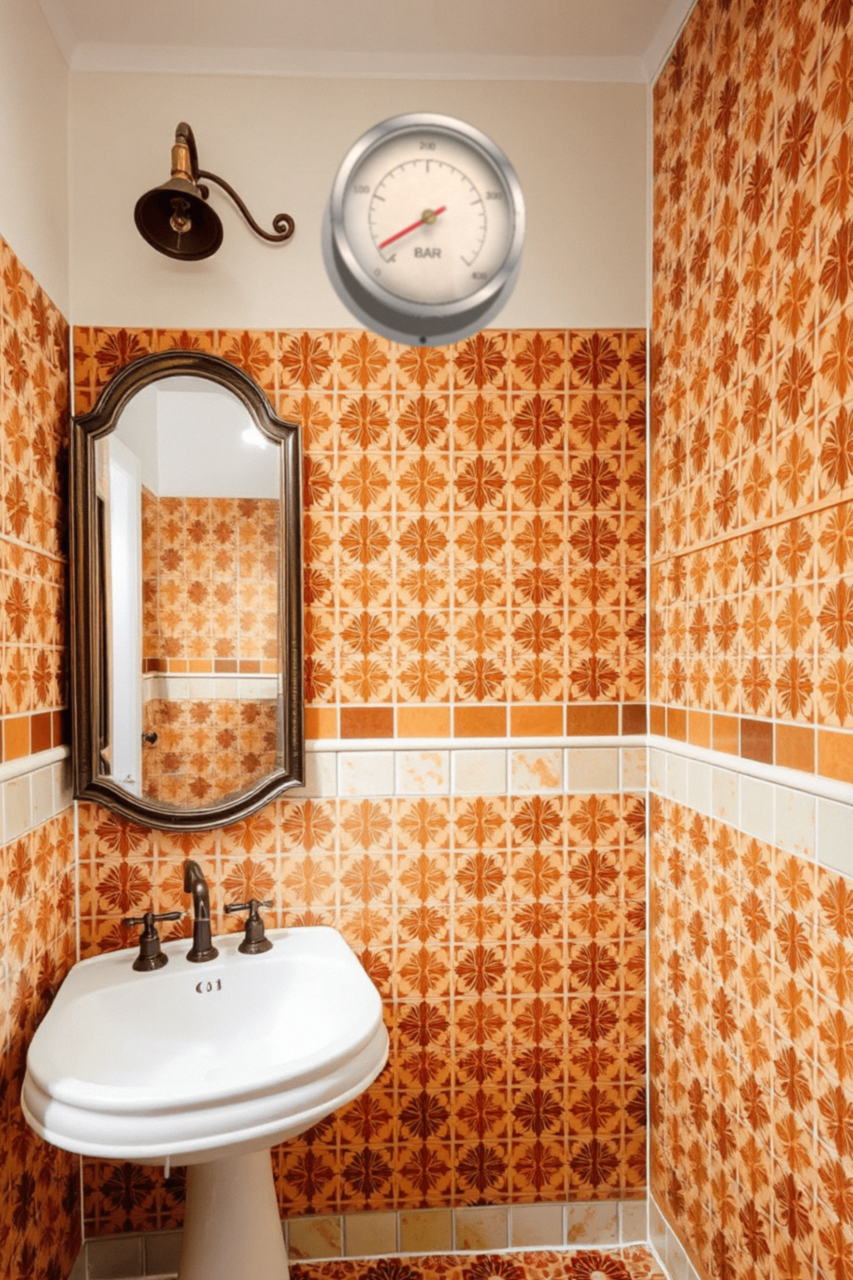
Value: 20 bar
